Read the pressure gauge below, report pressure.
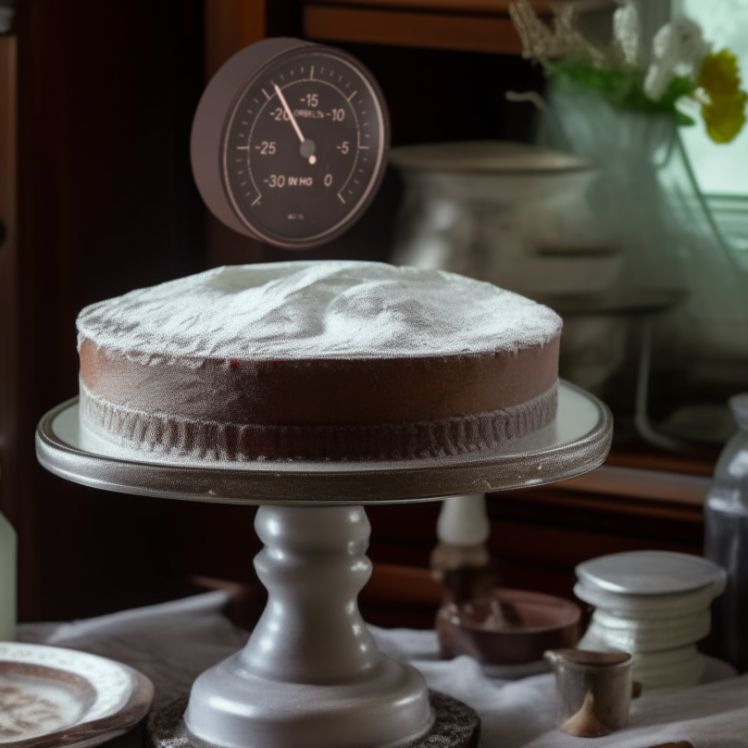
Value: -19 inHg
